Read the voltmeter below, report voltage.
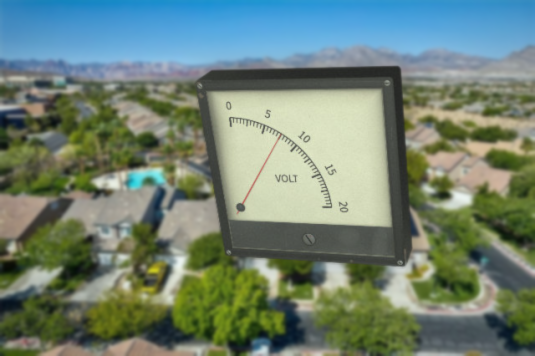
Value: 7.5 V
